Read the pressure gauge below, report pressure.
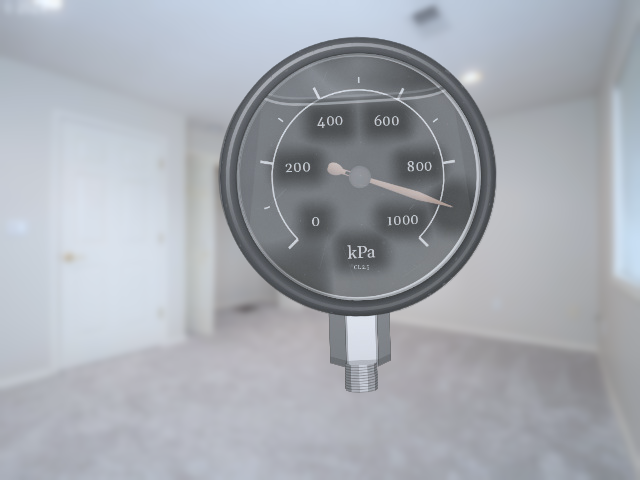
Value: 900 kPa
